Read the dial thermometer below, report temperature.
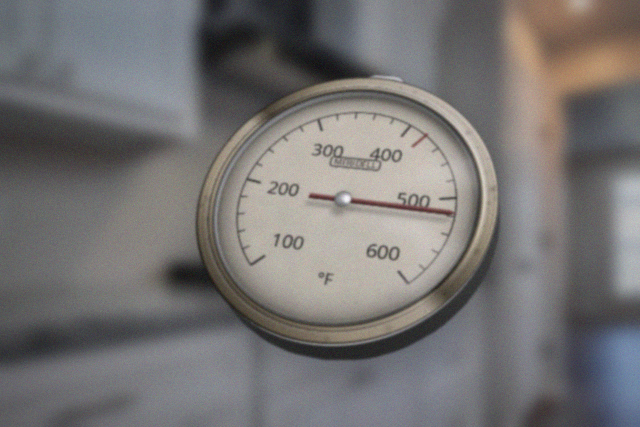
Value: 520 °F
